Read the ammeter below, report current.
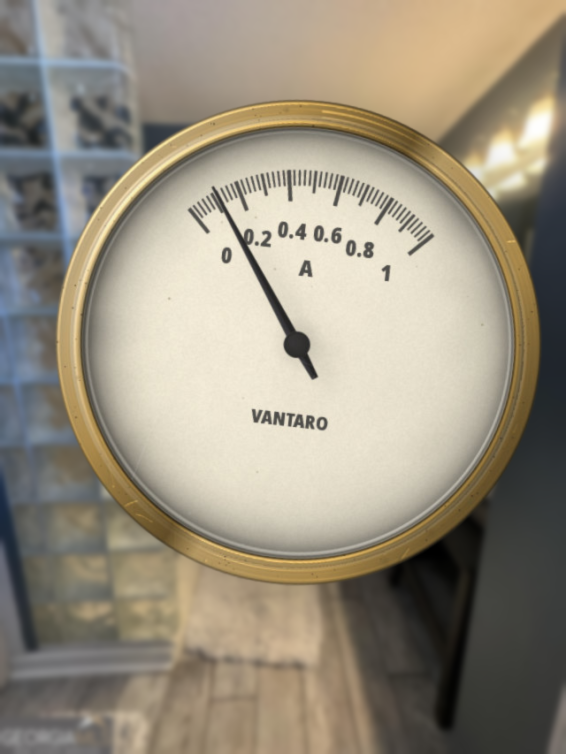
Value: 0.12 A
